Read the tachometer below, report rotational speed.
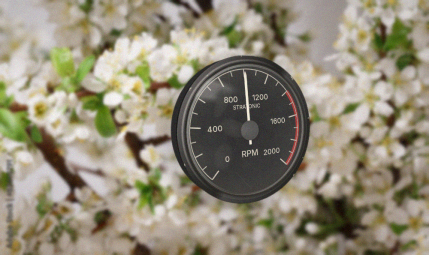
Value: 1000 rpm
